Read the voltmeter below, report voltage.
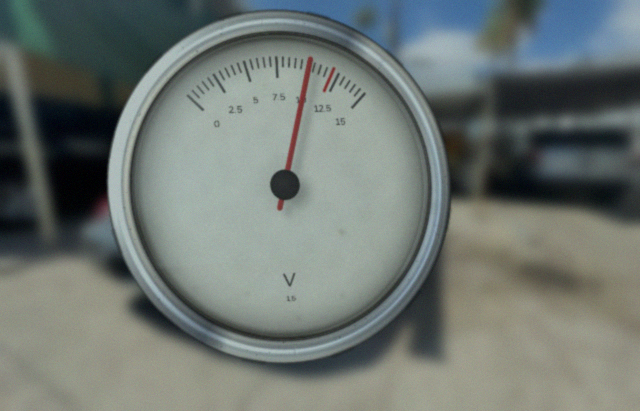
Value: 10 V
